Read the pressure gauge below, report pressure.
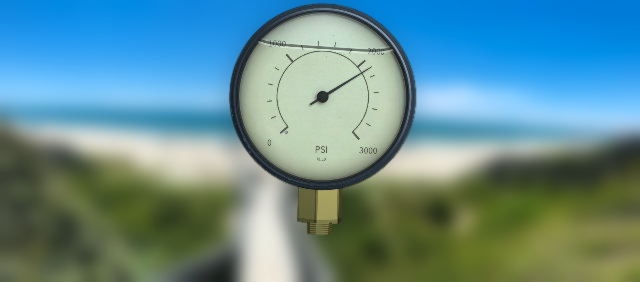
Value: 2100 psi
